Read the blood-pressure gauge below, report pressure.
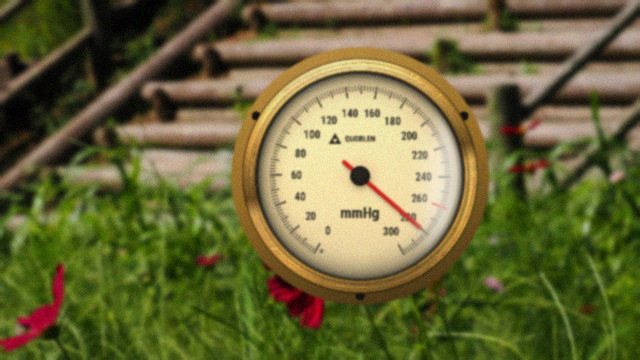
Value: 280 mmHg
